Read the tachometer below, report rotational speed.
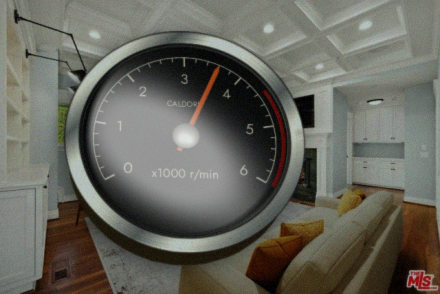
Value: 3600 rpm
